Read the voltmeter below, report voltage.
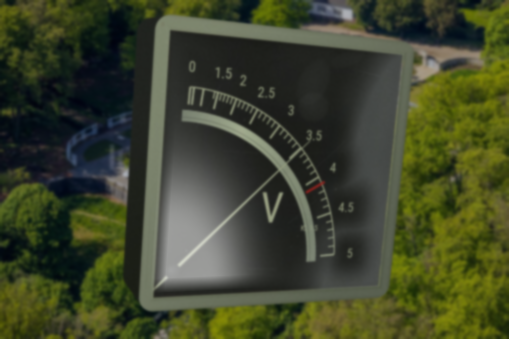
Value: 3.5 V
